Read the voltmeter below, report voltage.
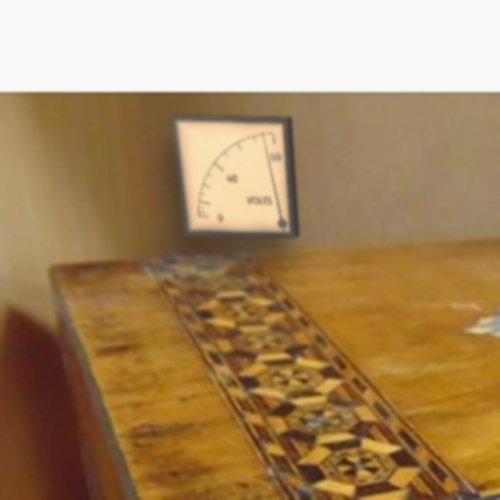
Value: 57.5 V
